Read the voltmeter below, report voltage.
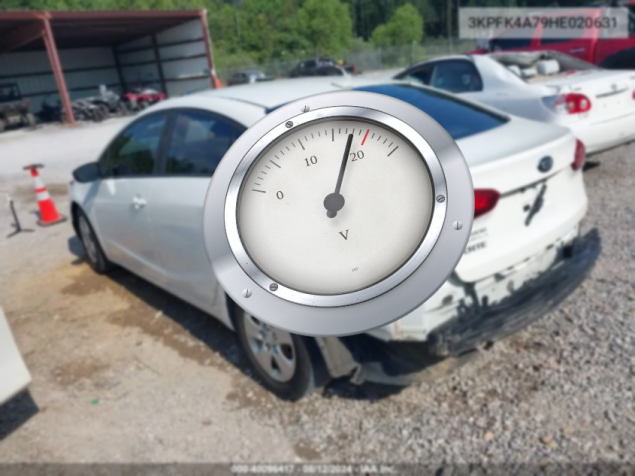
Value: 18 V
